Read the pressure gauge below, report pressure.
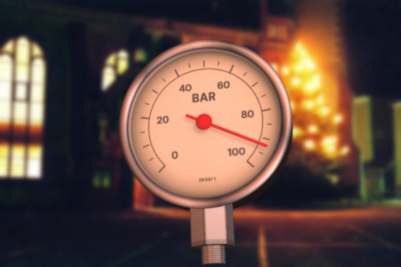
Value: 92.5 bar
